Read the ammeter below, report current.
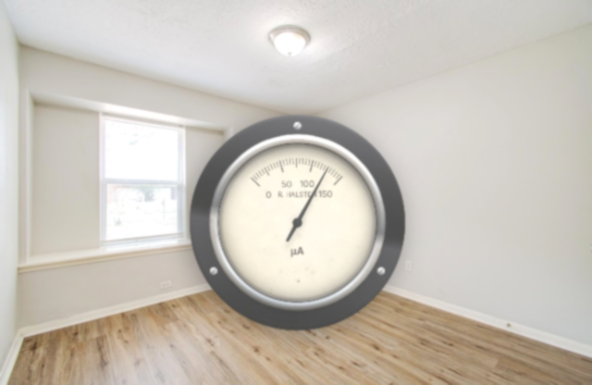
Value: 125 µA
